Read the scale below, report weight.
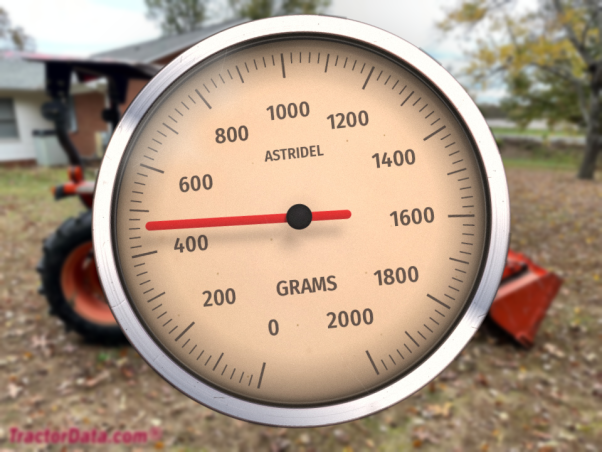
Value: 460 g
